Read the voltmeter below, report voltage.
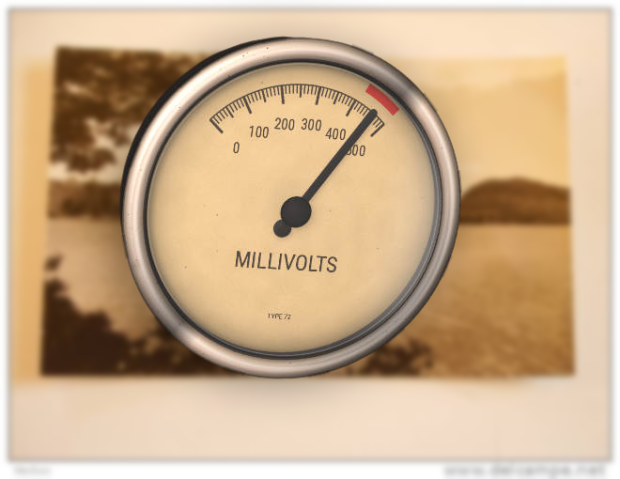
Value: 450 mV
